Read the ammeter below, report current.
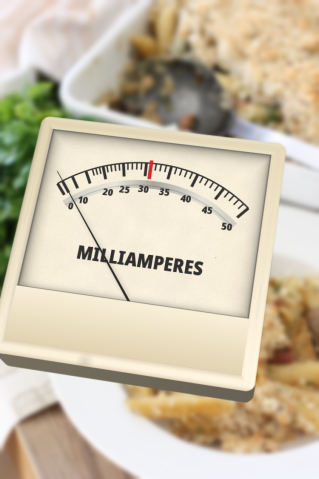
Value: 5 mA
